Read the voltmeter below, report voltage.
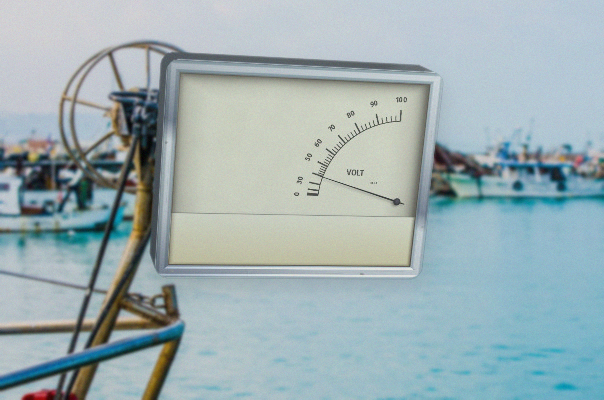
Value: 40 V
